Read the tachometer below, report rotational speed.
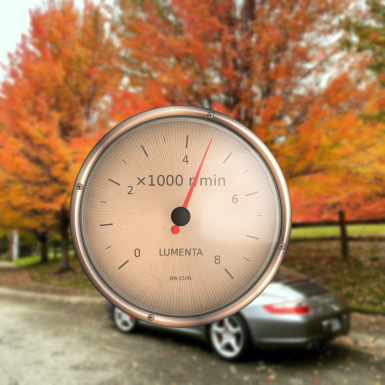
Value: 4500 rpm
